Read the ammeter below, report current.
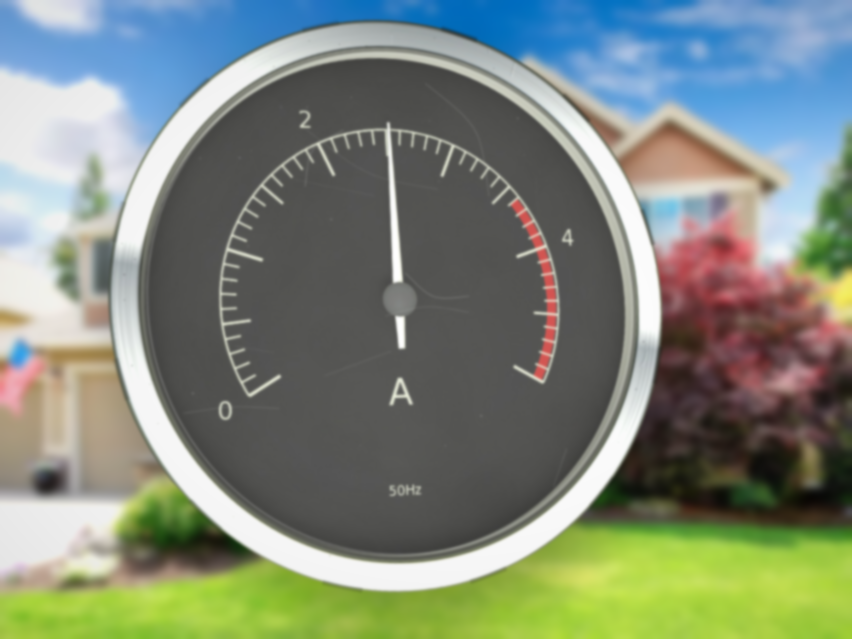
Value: 2.5 A
